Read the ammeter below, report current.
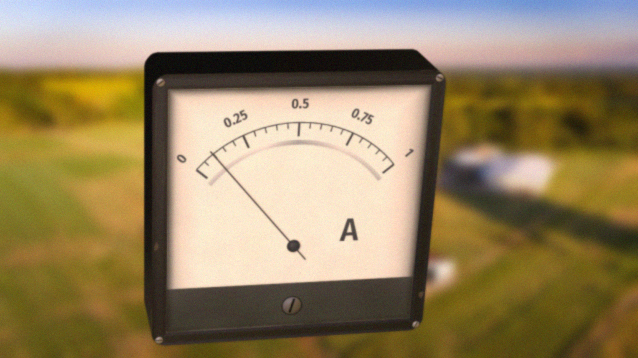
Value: 0.1 A
